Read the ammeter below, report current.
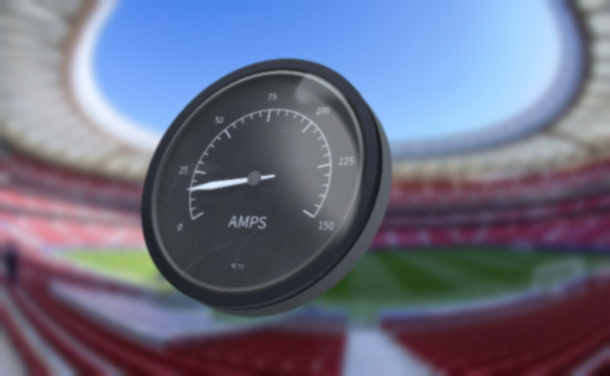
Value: 15 A
